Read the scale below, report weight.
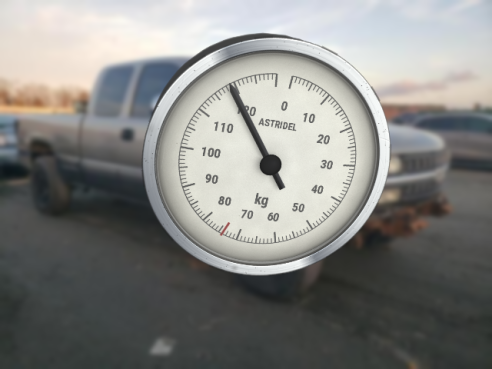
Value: 119 kg
